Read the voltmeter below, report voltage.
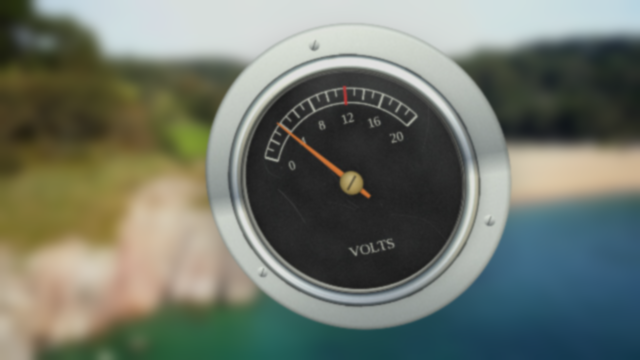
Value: 4 V
